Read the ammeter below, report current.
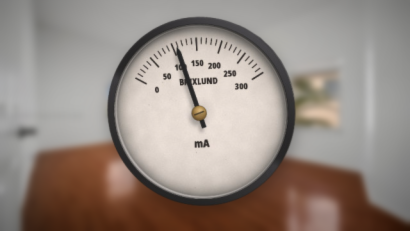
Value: 110 mA
